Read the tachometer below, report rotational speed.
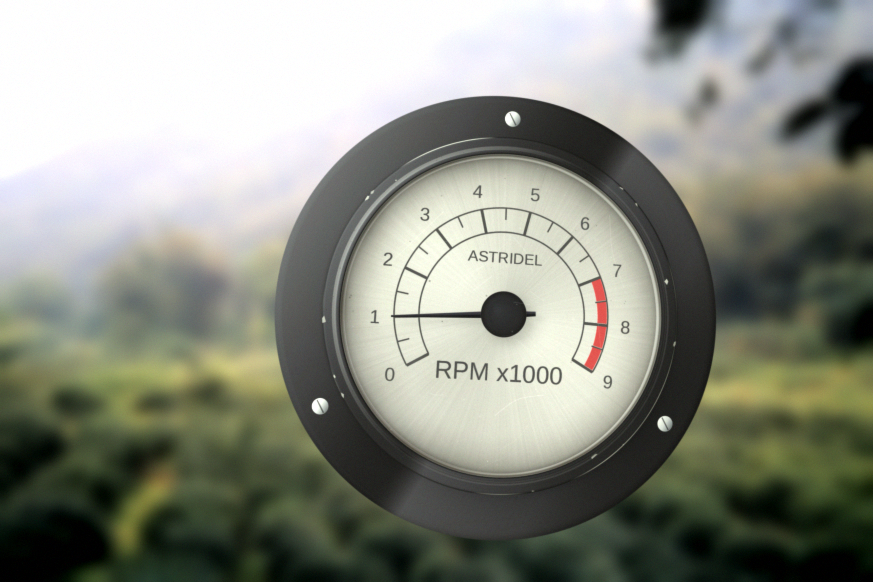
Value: 1000 rpm
